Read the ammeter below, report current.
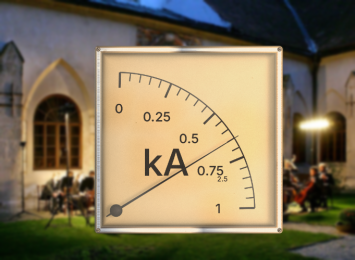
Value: 0.65 kA
